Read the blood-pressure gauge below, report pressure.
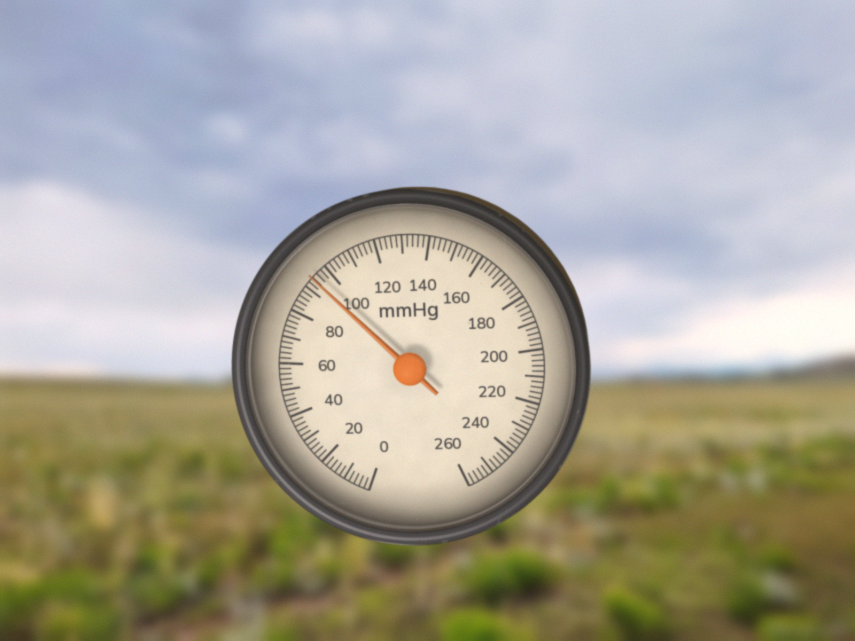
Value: 94 mmHg
